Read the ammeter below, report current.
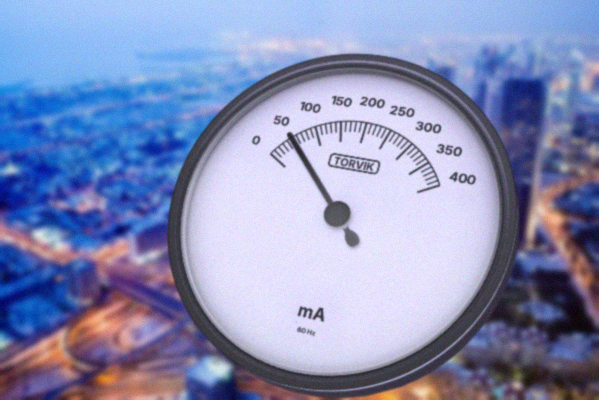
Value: 50 mA
